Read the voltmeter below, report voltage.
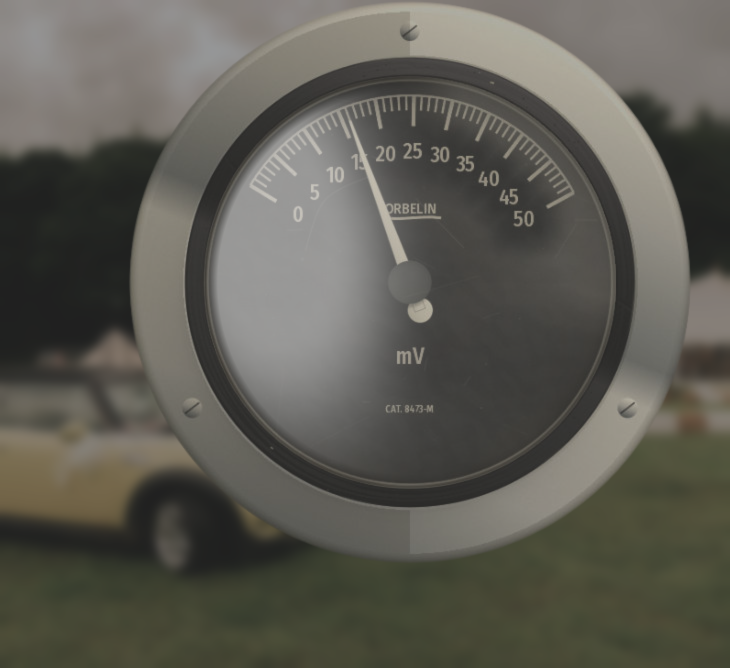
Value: 16 mV
